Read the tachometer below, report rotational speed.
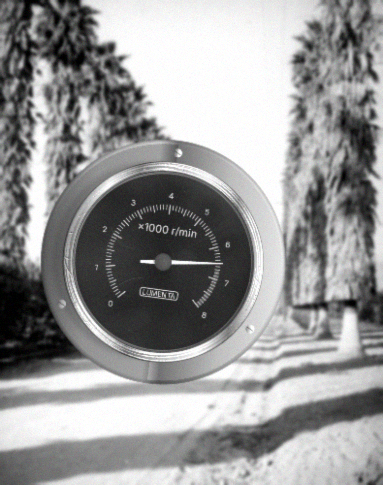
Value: 6500 rpm
